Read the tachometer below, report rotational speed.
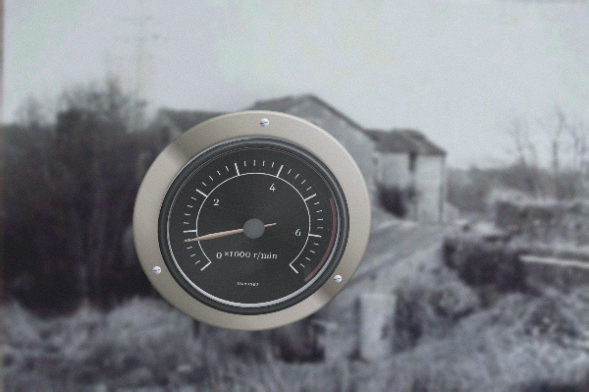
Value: 800 rpm
